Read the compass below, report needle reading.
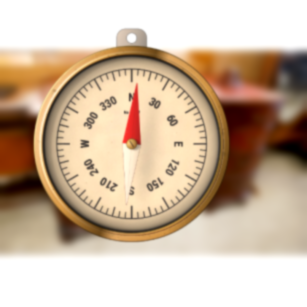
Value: 5 °
